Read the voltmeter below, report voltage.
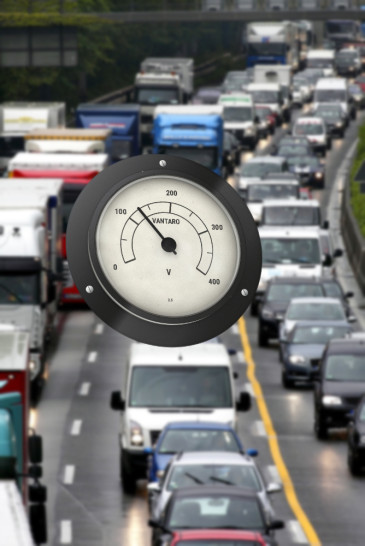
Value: 125 V
